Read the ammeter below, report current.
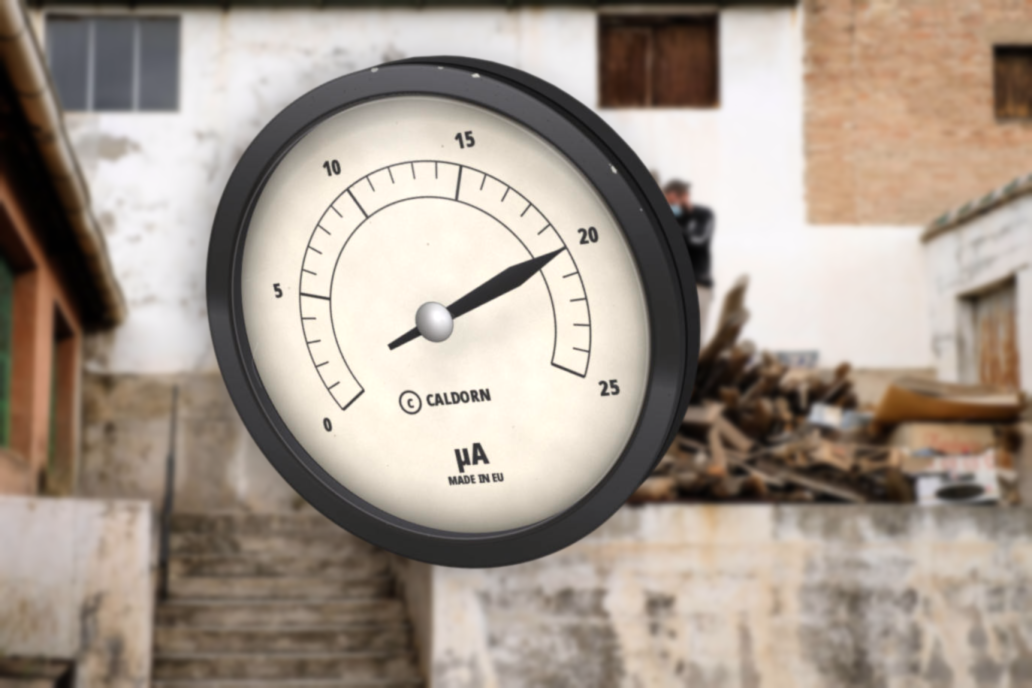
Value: 20 µA
